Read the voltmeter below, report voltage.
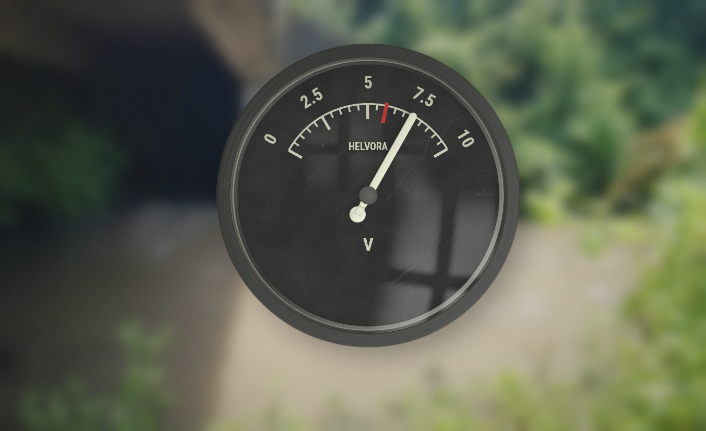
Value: 7.5 V
